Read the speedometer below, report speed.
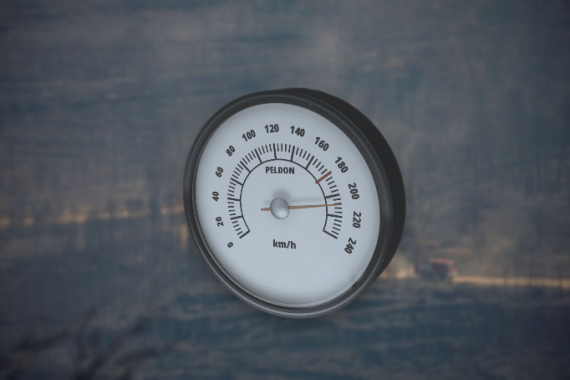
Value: 208 km/h
